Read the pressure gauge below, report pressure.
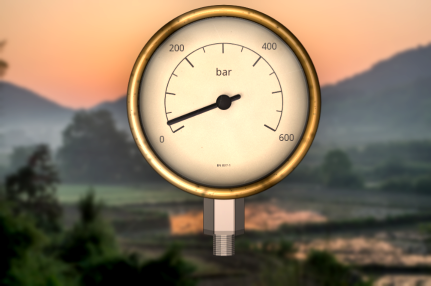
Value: 25 bar
